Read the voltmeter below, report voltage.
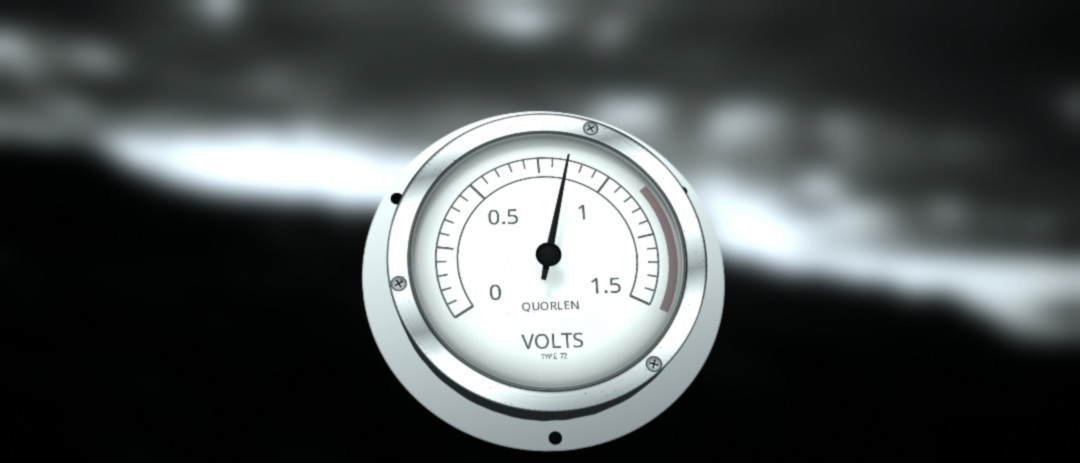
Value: 0.85 V
